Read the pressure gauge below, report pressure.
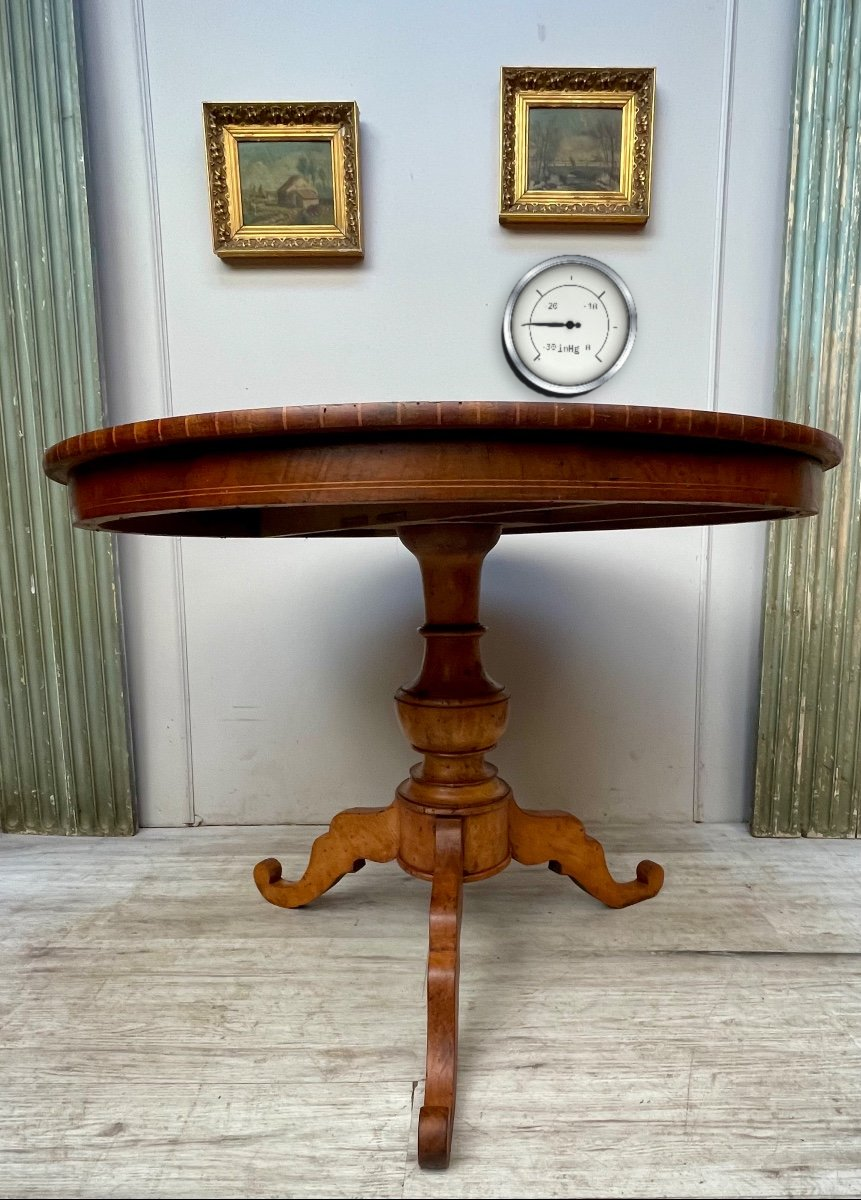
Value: -25 inHg
